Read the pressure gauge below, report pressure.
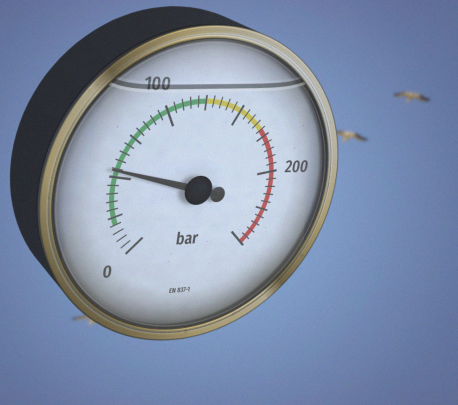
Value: 55 bar
